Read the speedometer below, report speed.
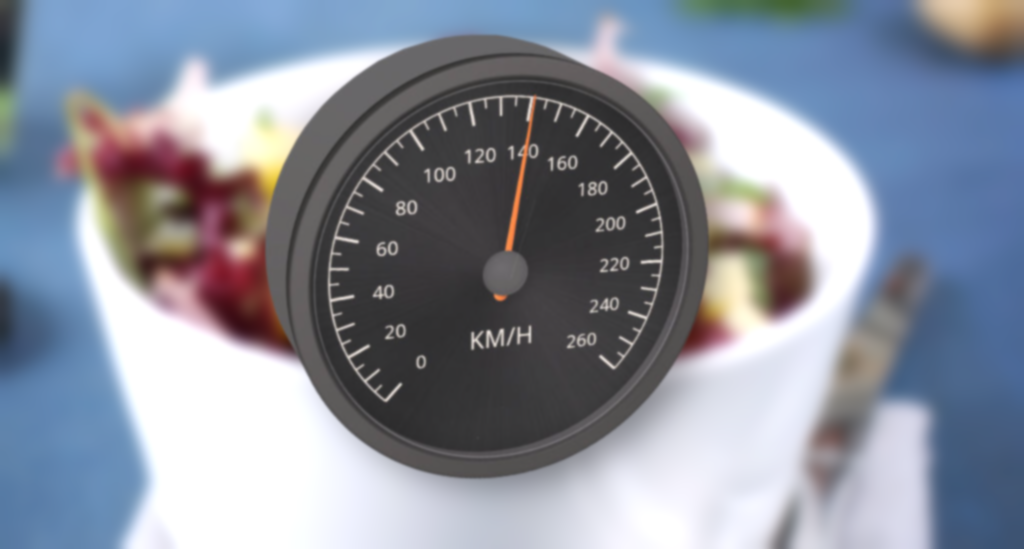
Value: 140 km/h
